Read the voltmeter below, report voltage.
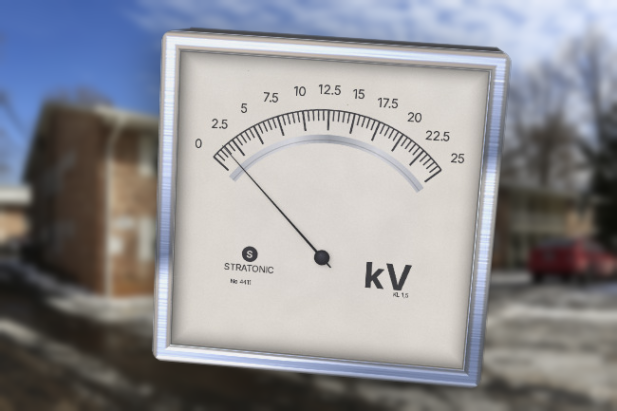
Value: 1.5 kV
